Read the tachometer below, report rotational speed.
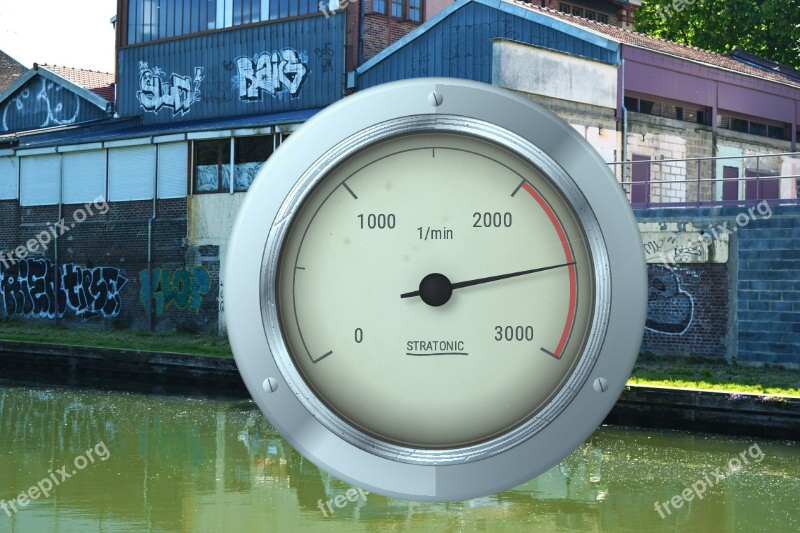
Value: 2500 rpm
